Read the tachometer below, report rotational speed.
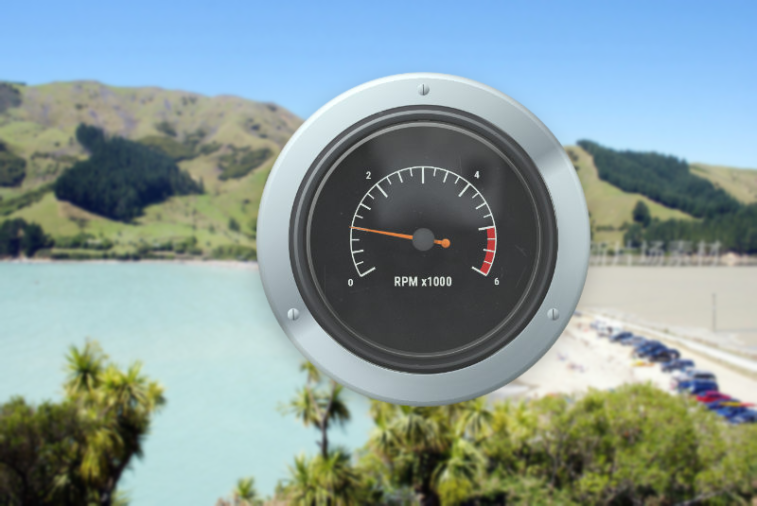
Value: 1000 rpm
